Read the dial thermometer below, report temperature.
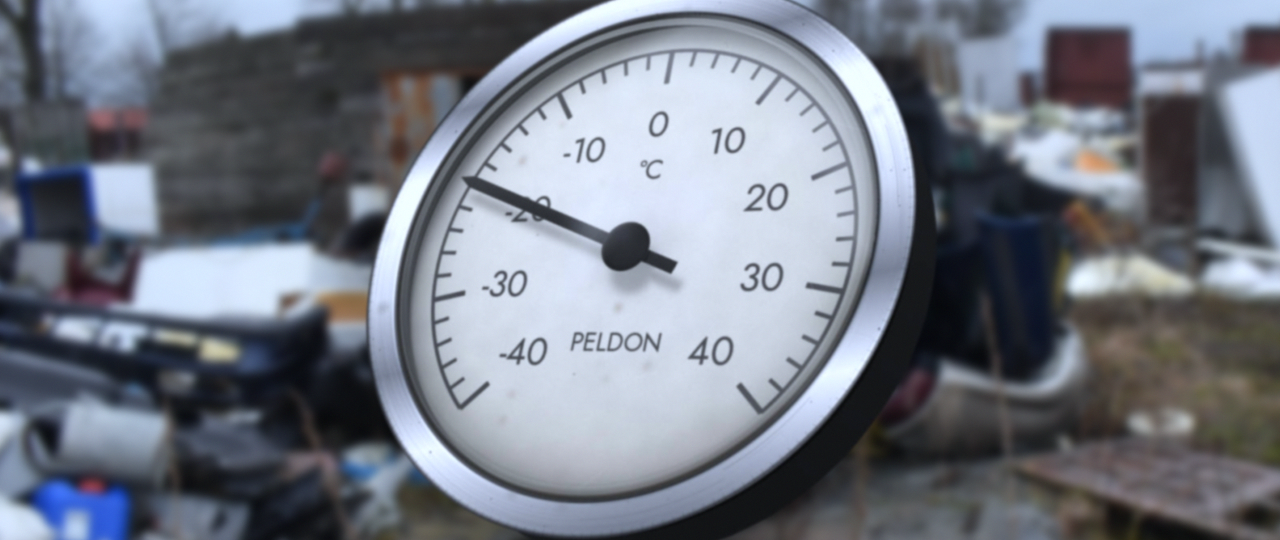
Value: -20 °C
